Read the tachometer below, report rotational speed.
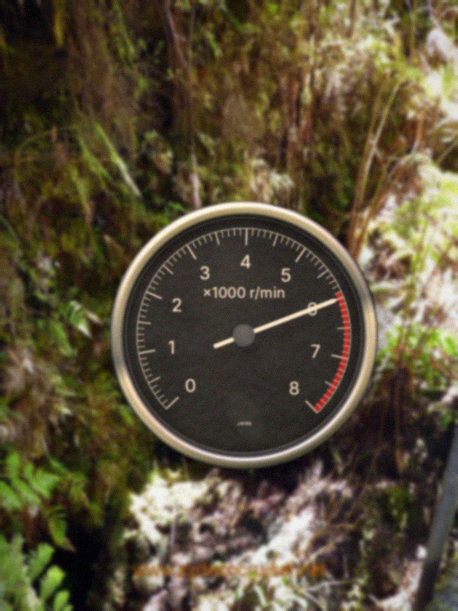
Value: 6000 rpm
